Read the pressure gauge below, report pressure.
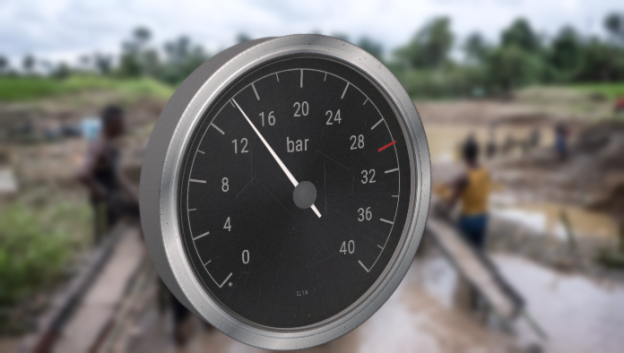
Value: 14 bar
